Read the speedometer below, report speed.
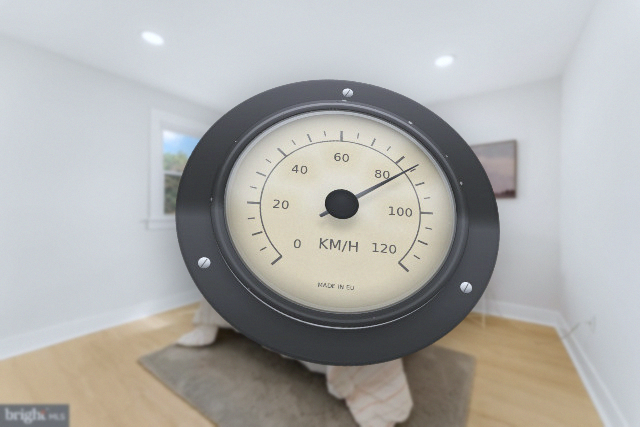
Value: 85 km/h
